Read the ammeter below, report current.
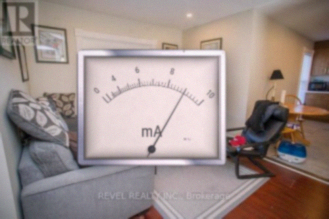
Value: 9 mA
